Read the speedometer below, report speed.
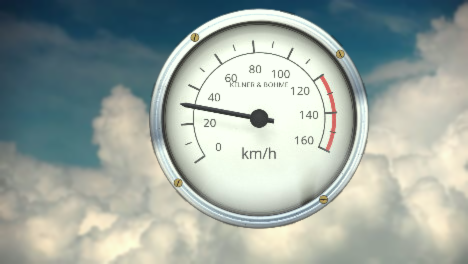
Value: 30 km/h
